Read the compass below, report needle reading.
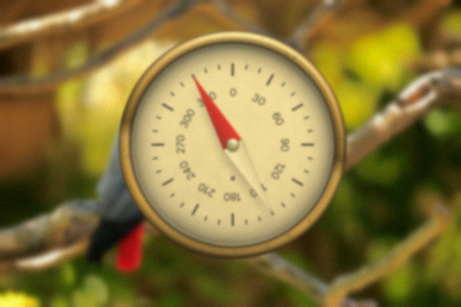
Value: 330 °
